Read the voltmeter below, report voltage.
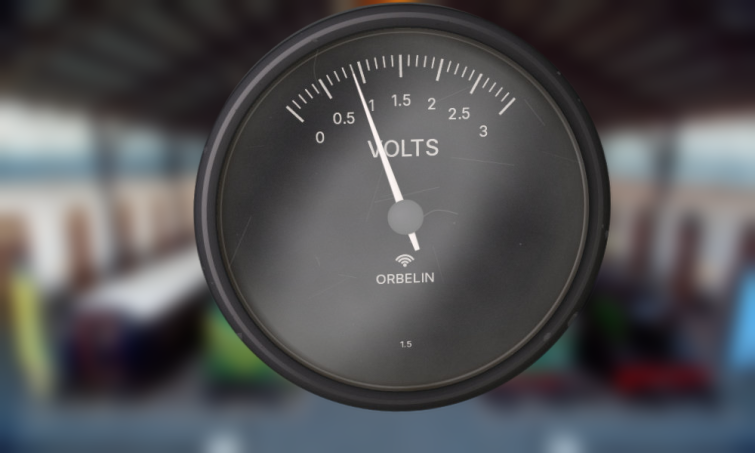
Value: 0.9 V
